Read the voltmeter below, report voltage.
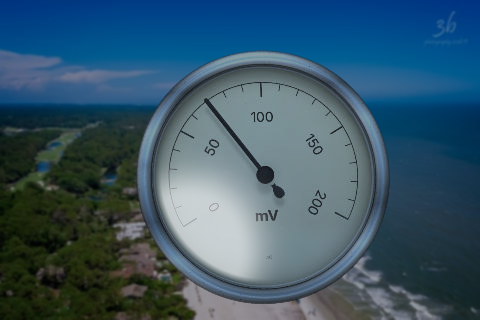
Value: 70 mV
